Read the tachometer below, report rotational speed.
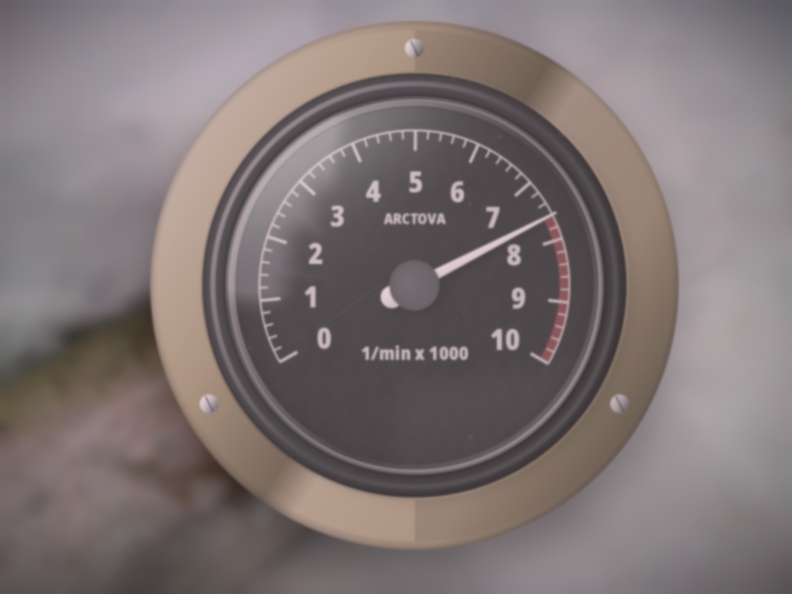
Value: 7600 rpm
